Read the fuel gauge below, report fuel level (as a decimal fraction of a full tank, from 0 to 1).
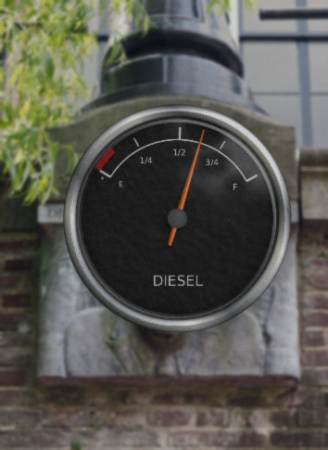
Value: 0.625
